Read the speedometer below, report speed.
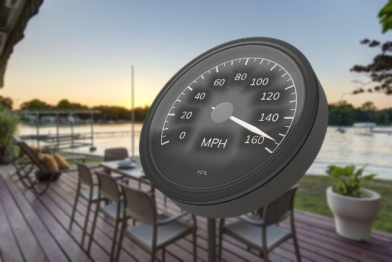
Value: 155 mph
